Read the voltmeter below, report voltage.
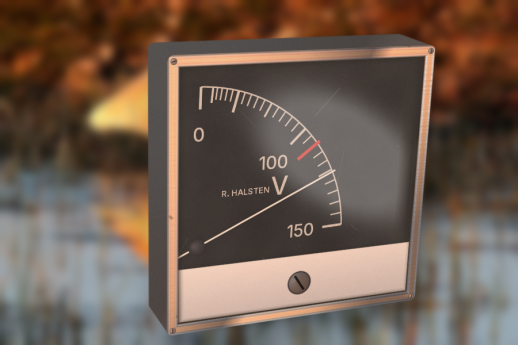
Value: 125 V
